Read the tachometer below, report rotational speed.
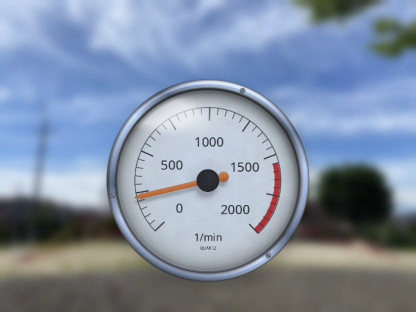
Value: 225 rpm
